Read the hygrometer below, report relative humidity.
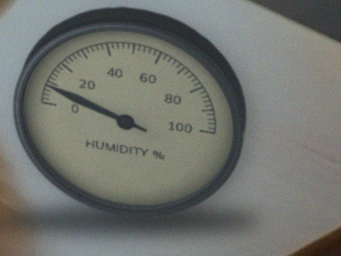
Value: 10 %
